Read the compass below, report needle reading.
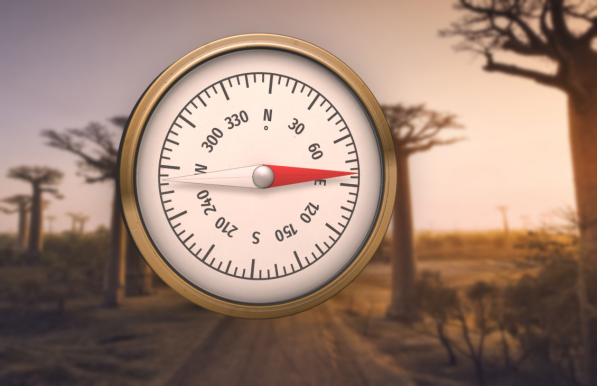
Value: 82.5 °
